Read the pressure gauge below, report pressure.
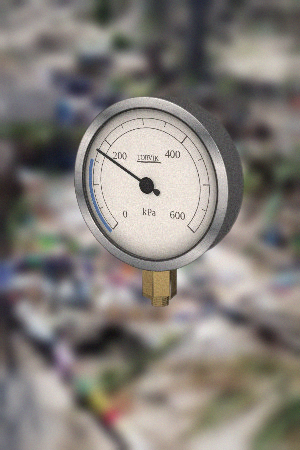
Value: 175 kPa
